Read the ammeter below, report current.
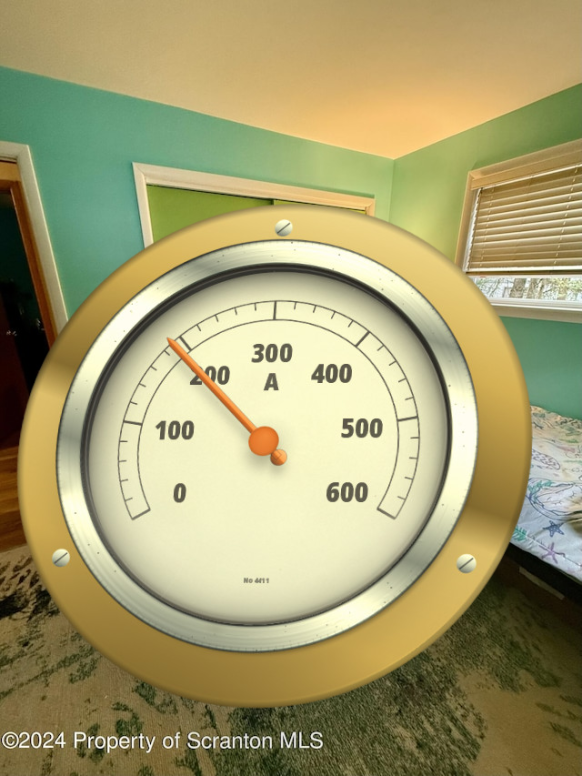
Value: 190 A
